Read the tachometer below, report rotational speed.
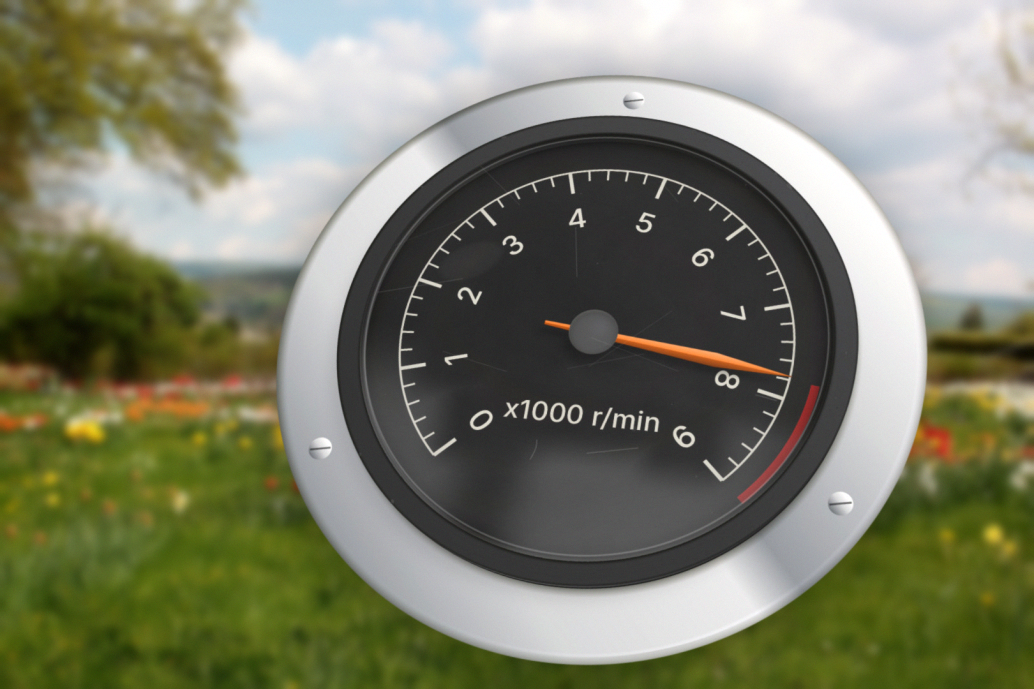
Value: 7800 rpm
